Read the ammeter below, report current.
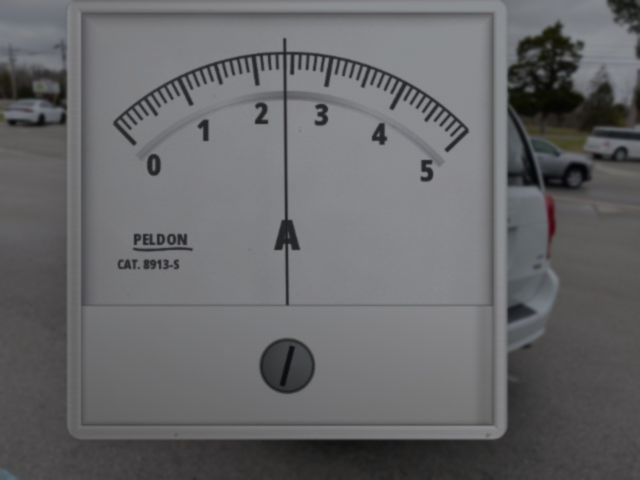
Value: 2.4 A
